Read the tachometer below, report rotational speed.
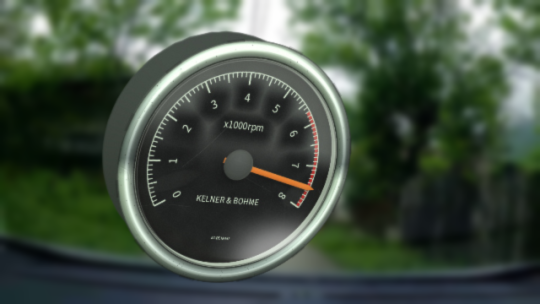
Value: 7500 rpm
